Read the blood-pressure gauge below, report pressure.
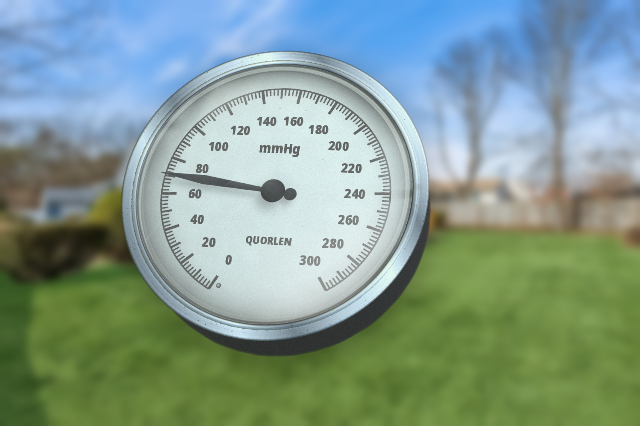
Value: 70 mmHg
